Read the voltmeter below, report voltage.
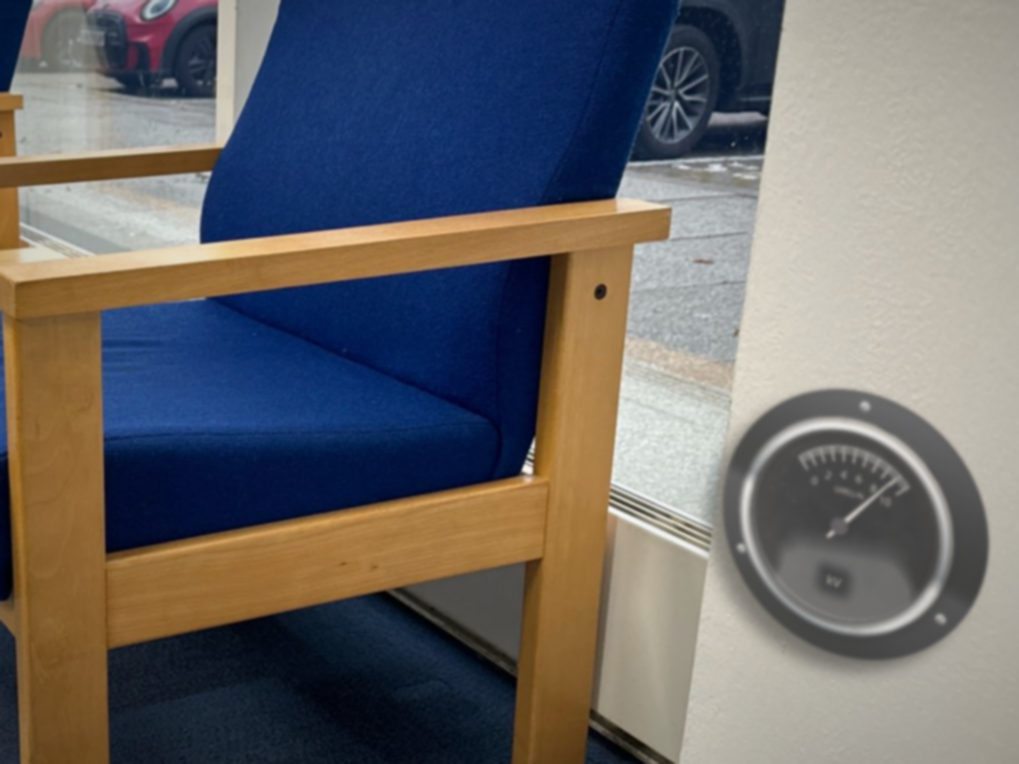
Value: 9 kV
